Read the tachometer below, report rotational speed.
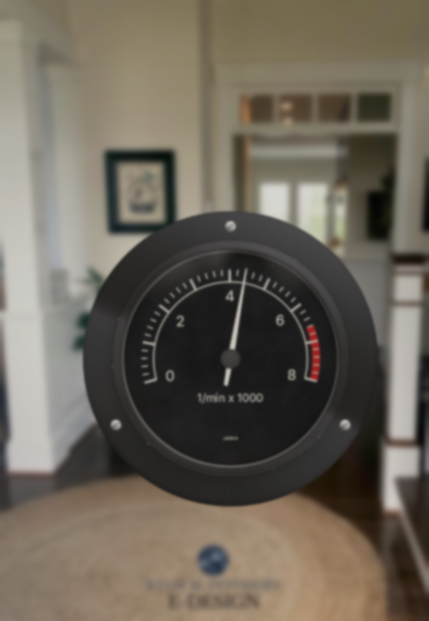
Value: 4400 rpm
